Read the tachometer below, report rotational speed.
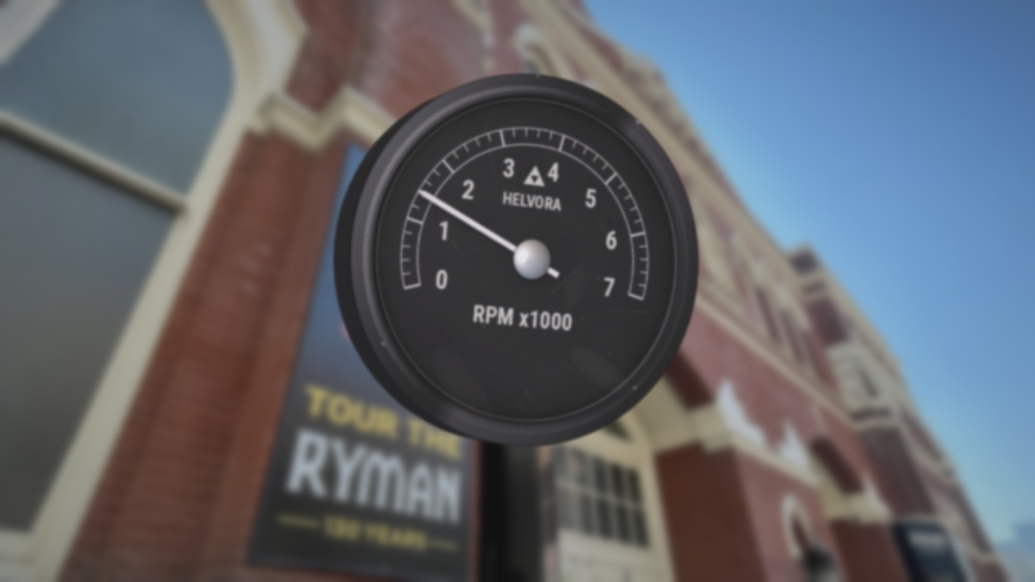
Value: 1400 rpm
